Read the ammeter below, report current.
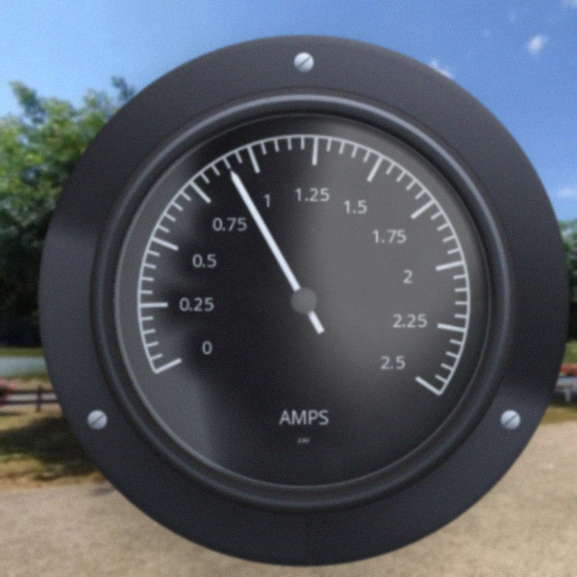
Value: 0.9 A
